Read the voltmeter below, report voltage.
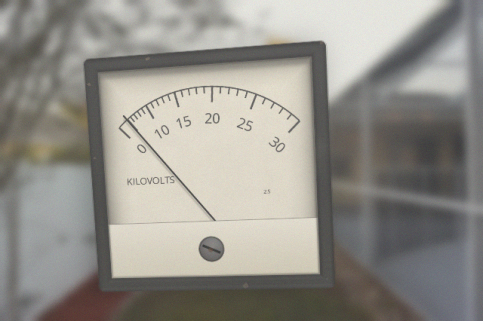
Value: 5 kV
